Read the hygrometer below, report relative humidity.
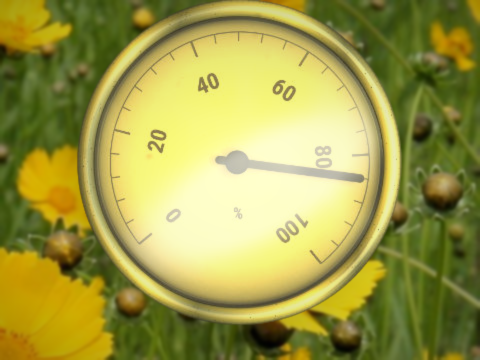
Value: 84 %
